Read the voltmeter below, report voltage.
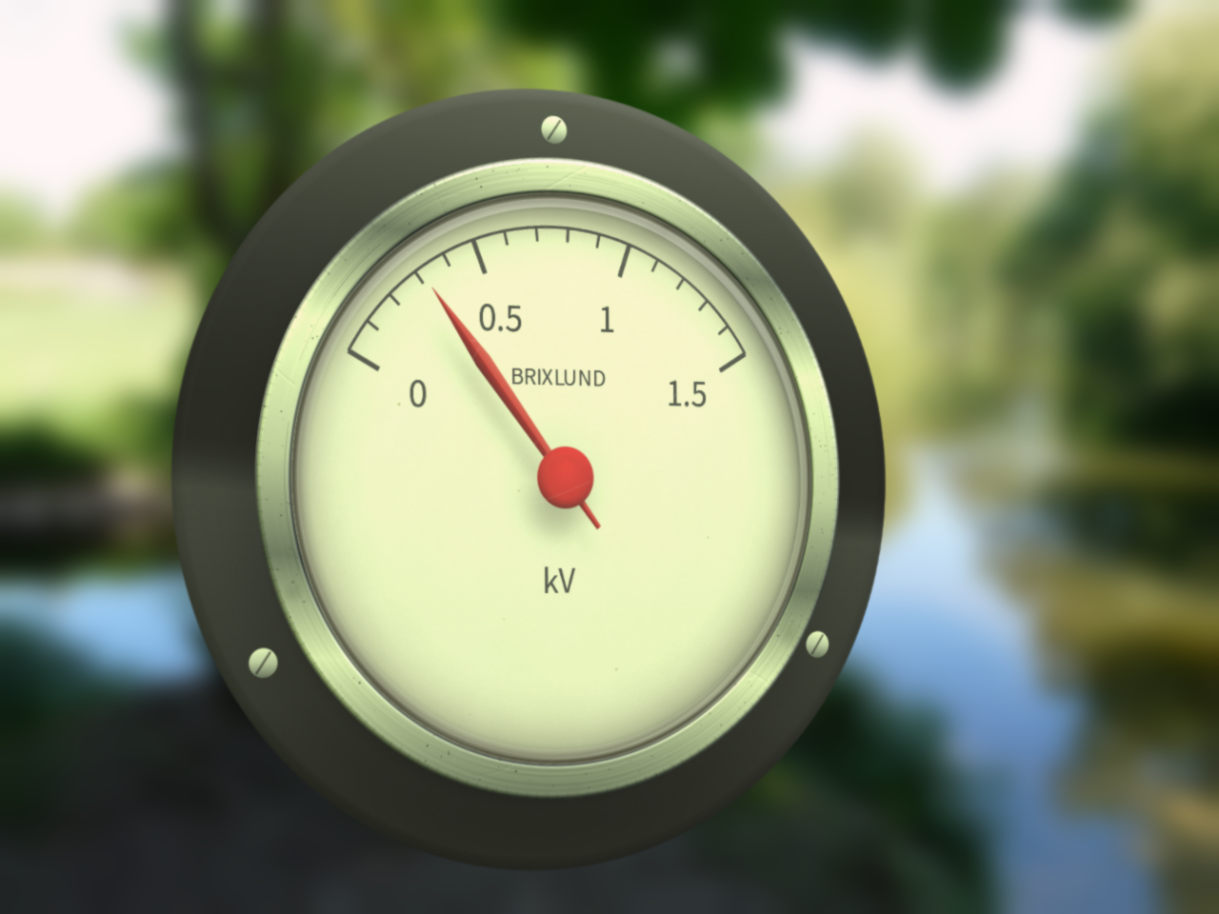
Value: 0.3 kV
